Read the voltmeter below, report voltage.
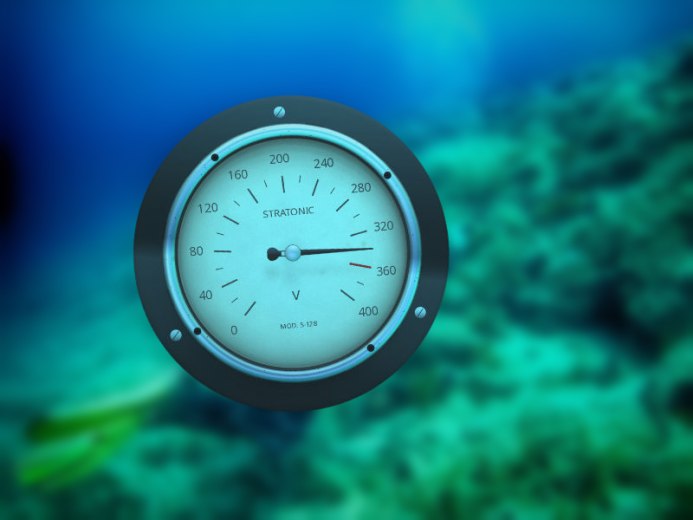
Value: 340 V
